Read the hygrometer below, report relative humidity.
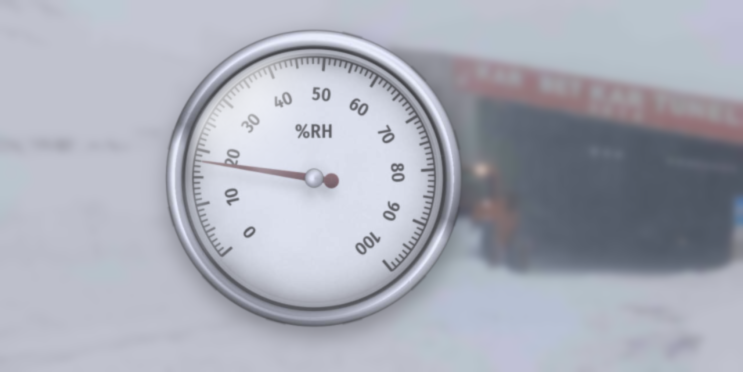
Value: 18 %
